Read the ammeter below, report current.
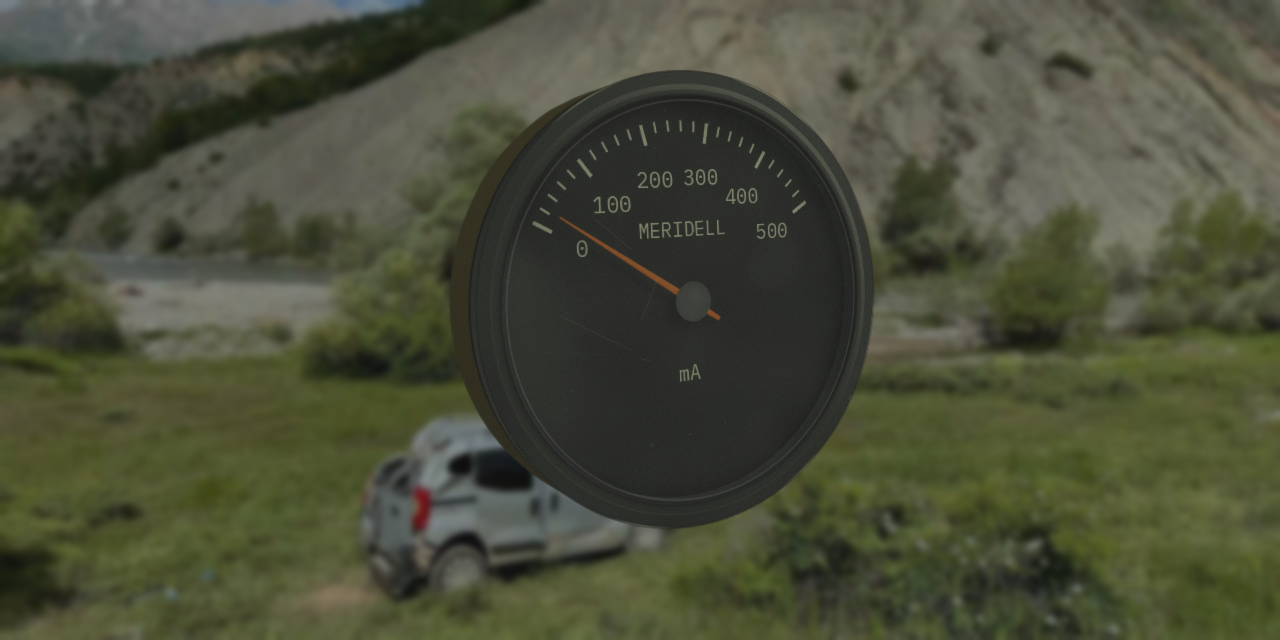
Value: 20 mA
